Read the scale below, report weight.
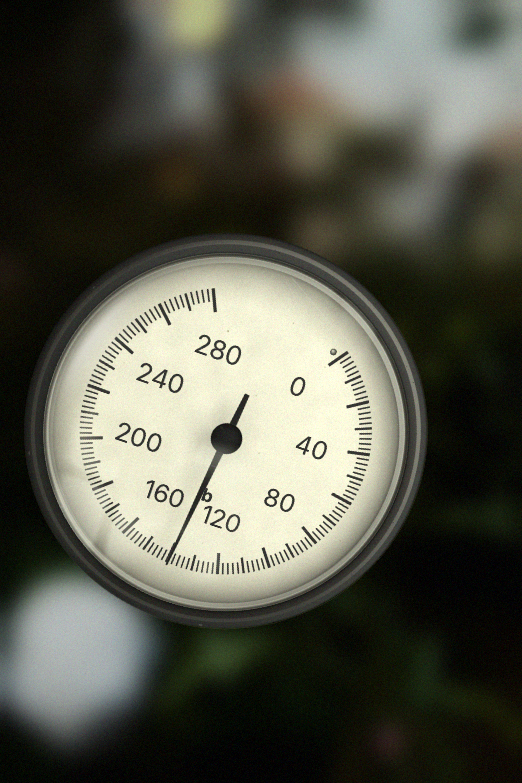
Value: 140 lb
